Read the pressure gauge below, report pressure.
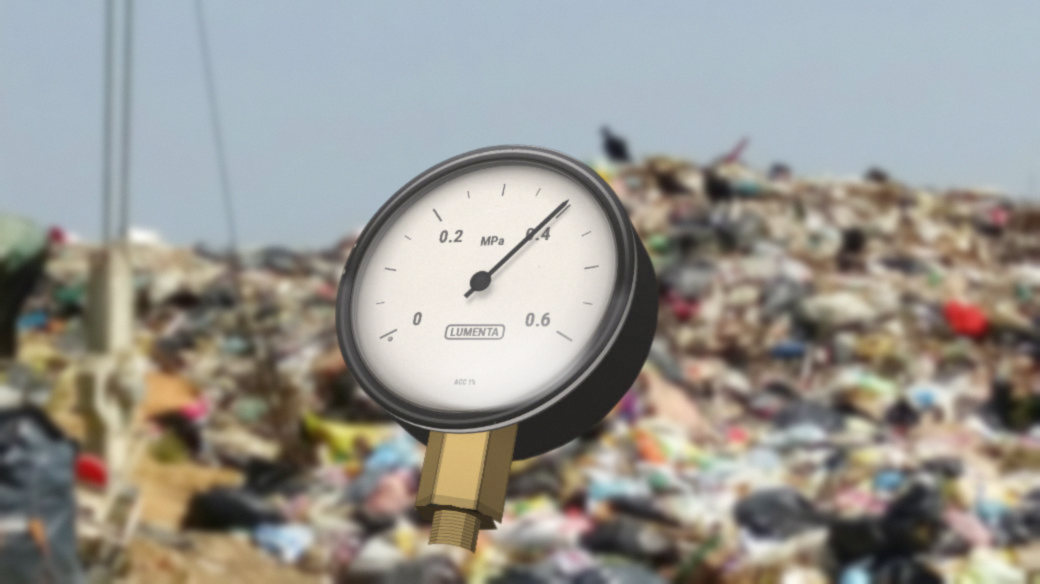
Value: 0.4 MPa
